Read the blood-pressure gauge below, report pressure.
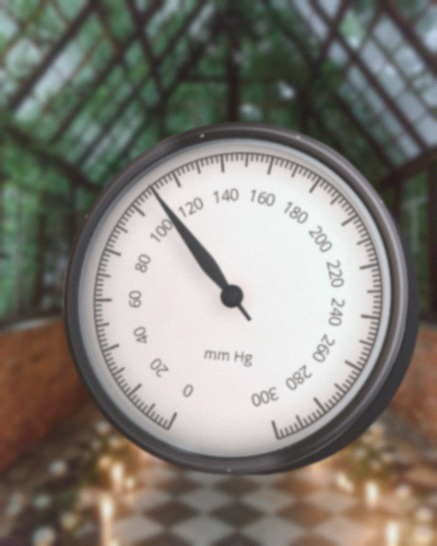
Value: 110 mmHg
